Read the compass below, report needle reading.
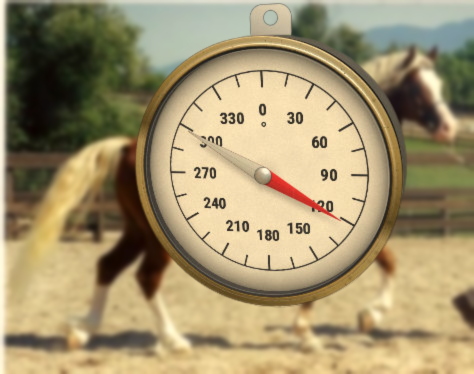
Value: 120 °
